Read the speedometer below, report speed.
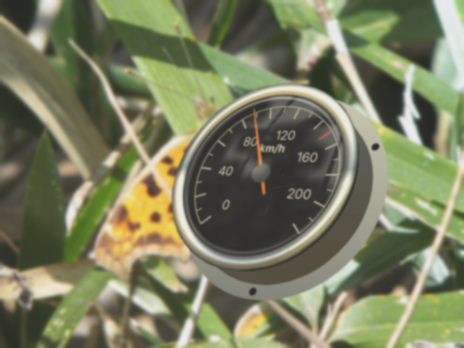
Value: 90 km/h
